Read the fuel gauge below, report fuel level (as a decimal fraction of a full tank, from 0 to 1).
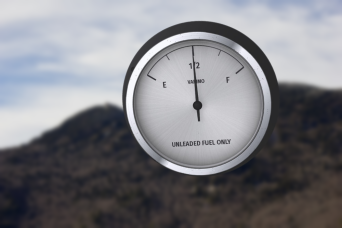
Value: 0.5
